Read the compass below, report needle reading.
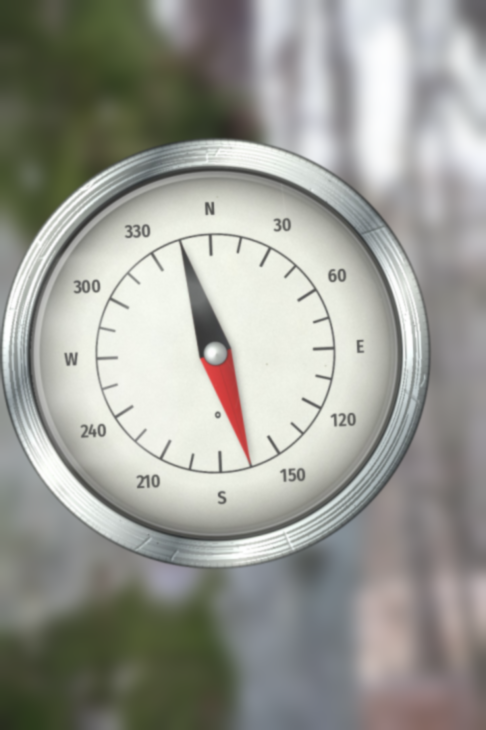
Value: 165 °
